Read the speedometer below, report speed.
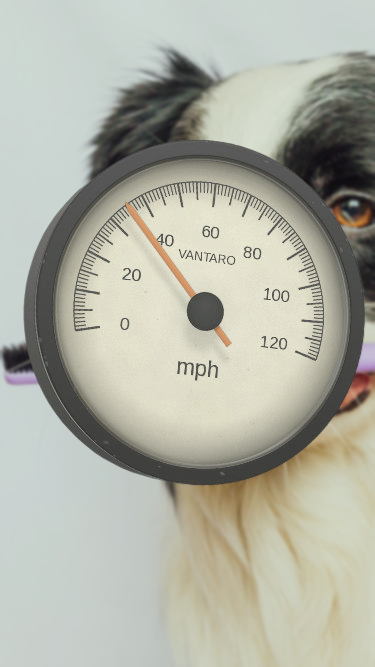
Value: 35 mph
